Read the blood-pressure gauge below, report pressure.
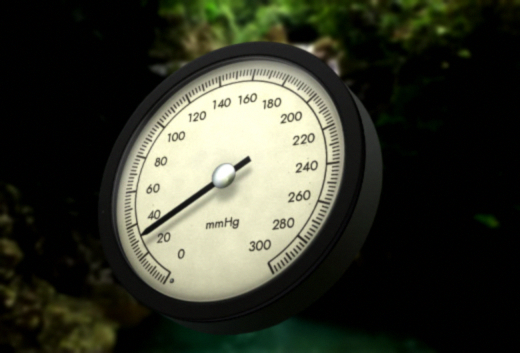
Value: 30 mmHg
